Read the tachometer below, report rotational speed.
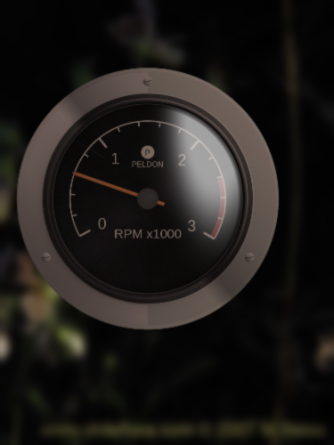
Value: 600 rpm
